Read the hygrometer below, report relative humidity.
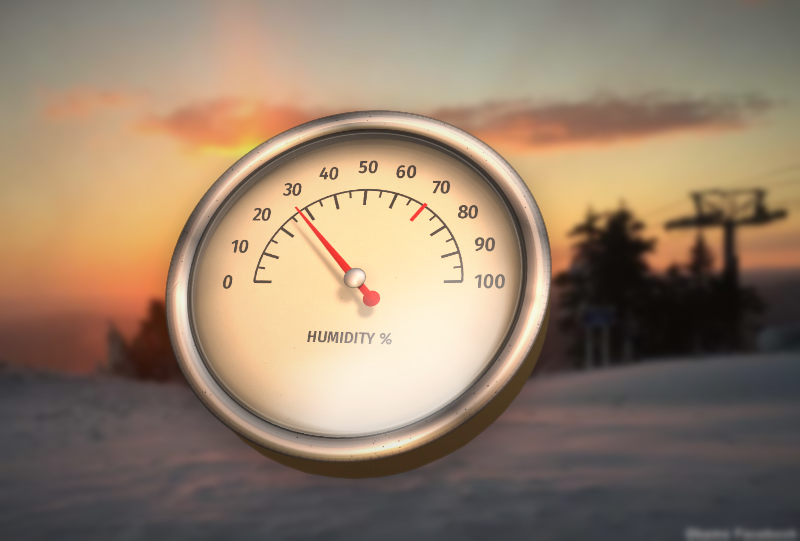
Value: 27.5 %
